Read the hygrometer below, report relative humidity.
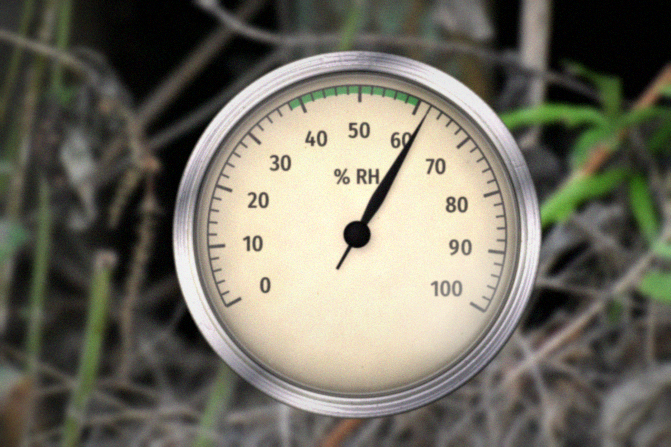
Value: 62 %
